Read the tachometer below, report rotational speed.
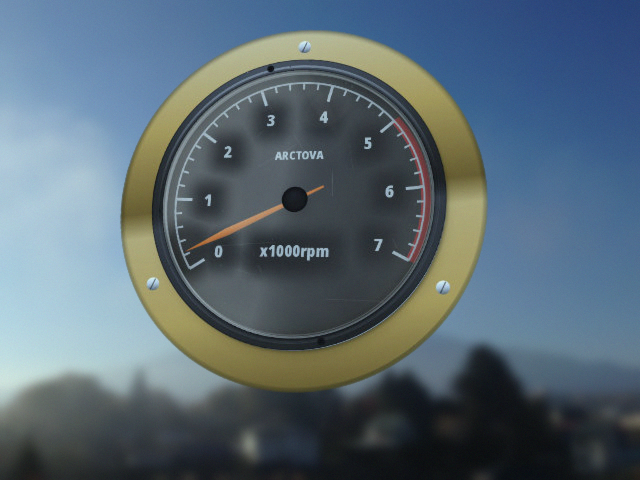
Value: 200 rpm
